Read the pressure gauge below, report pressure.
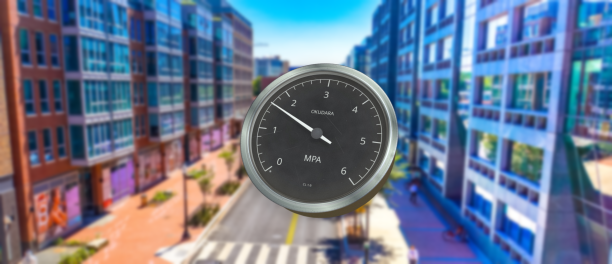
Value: 1.6 MPa
